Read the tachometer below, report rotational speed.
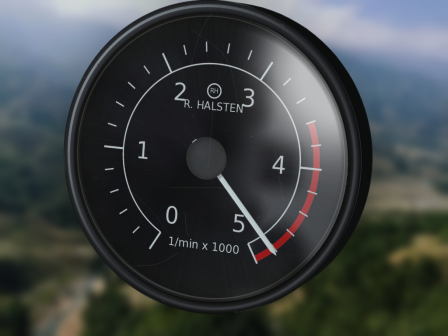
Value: 4800 rpm
